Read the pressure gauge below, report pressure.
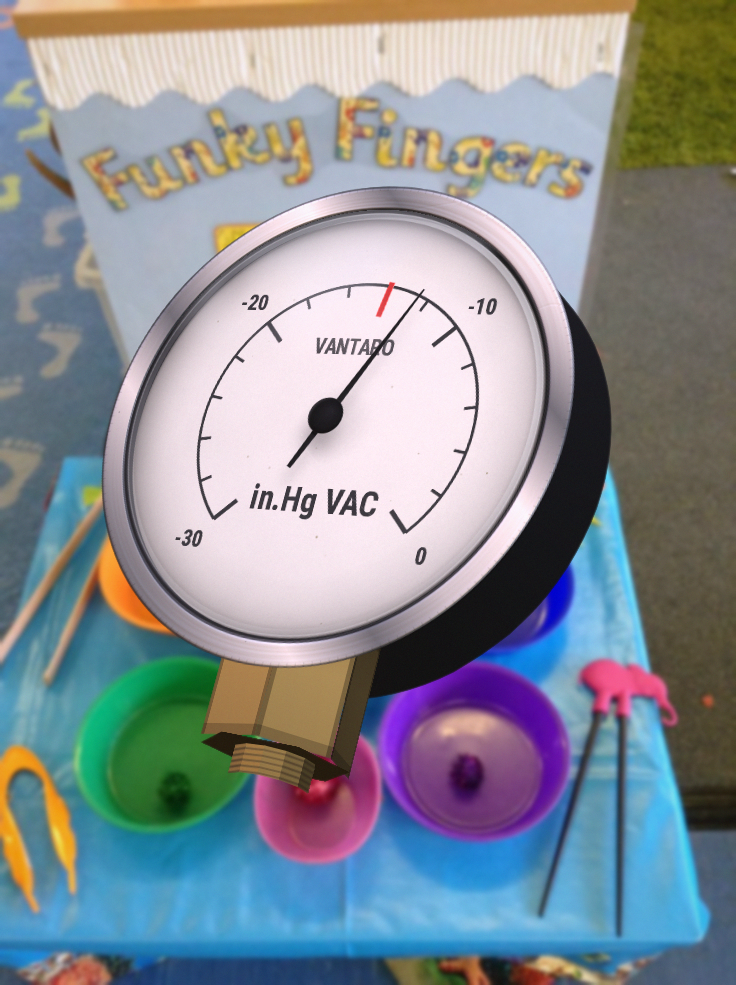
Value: -12 inHg
